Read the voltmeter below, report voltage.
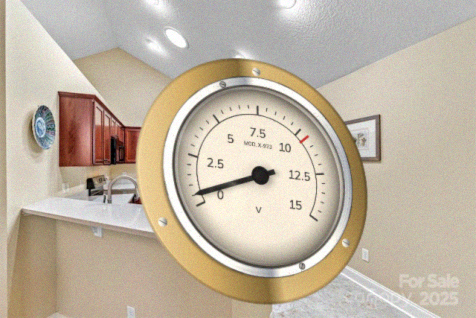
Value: 0.5 V
